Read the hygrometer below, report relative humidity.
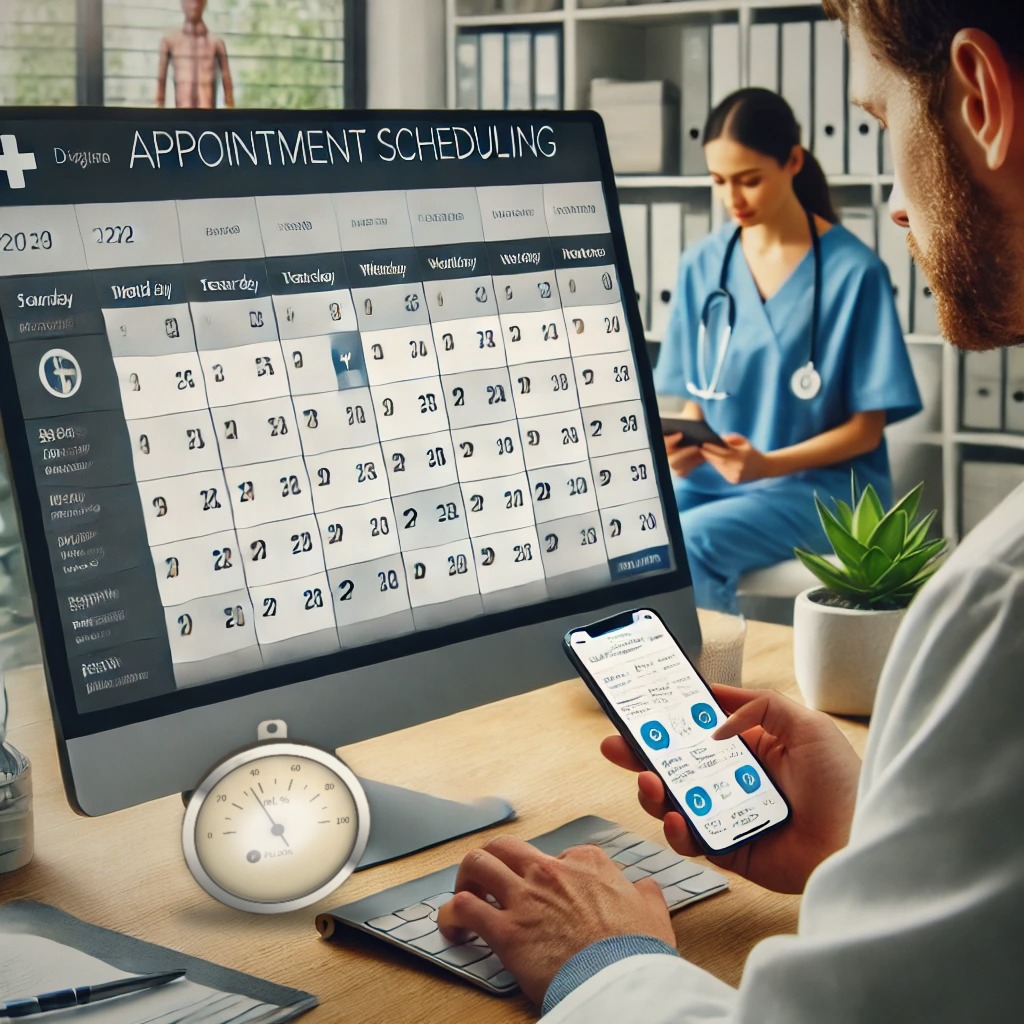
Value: 35 %
